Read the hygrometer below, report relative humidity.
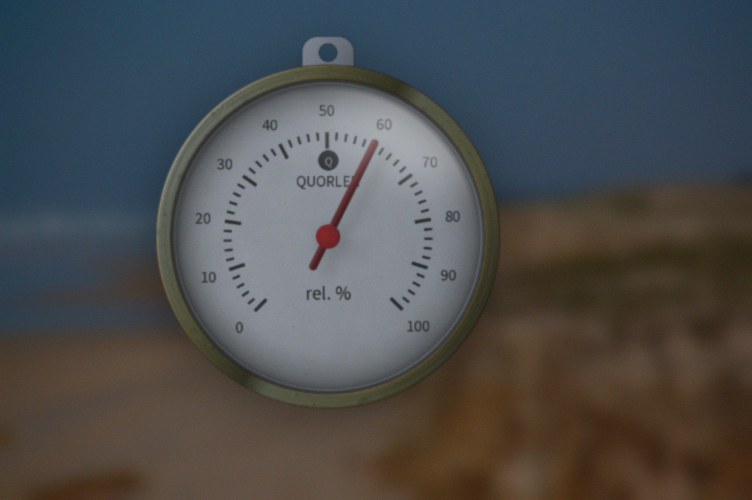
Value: 60 %
